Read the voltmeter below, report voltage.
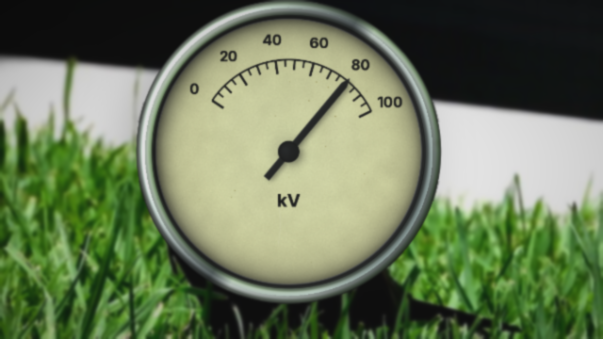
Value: 80 kV
